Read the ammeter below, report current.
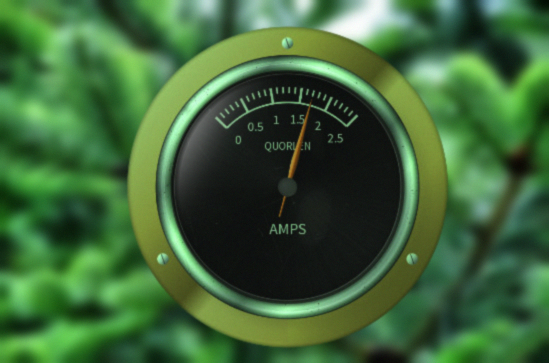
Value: 1.7 A
